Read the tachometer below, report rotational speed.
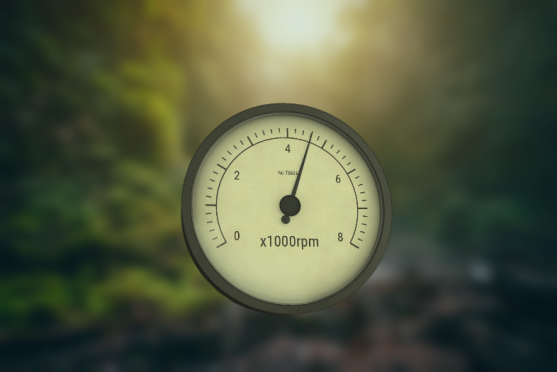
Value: 4600 rpm
